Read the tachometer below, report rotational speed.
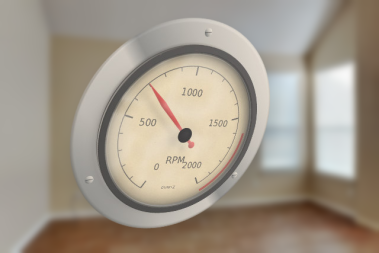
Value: 700 rpm
